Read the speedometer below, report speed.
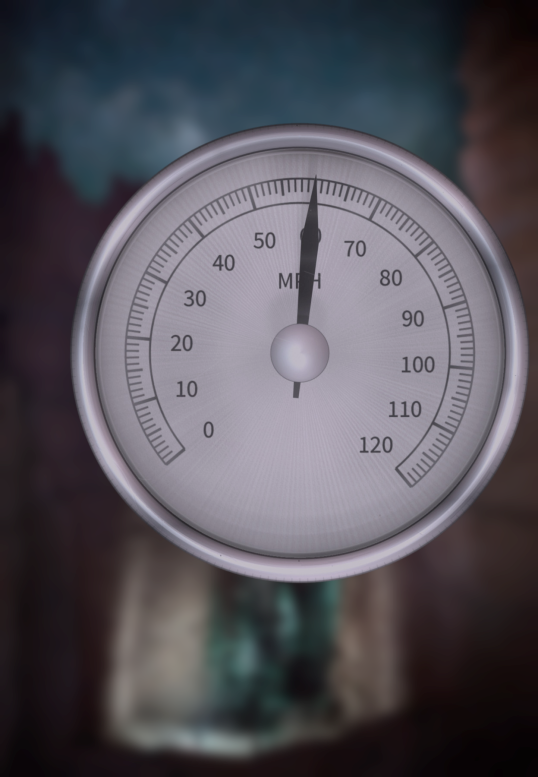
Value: 60 mph
